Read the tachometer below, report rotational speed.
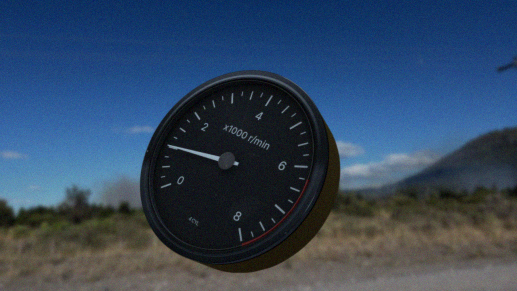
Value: 1000 rpm
